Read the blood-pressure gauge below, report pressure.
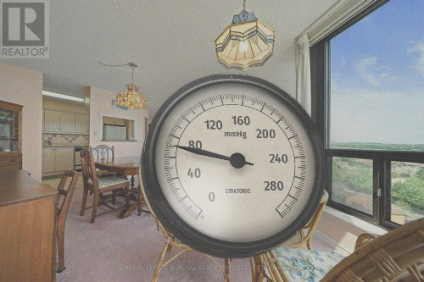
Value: 70 mmHg
